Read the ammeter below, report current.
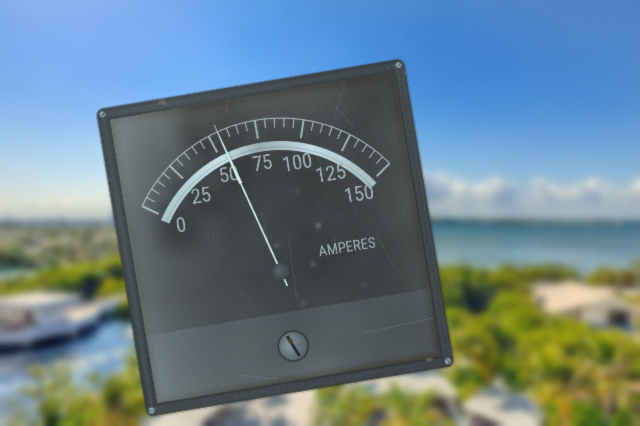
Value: 55 A
